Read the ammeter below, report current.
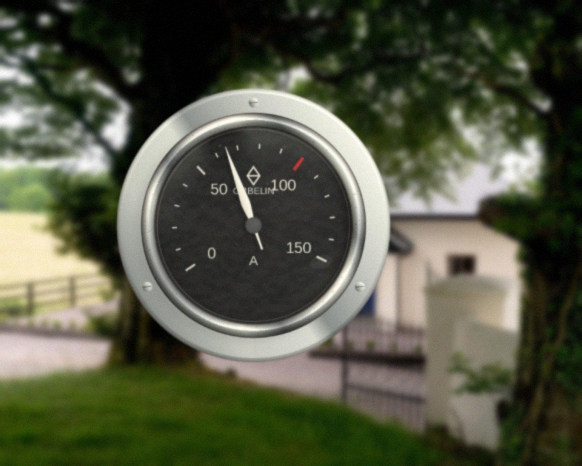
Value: 65 A
